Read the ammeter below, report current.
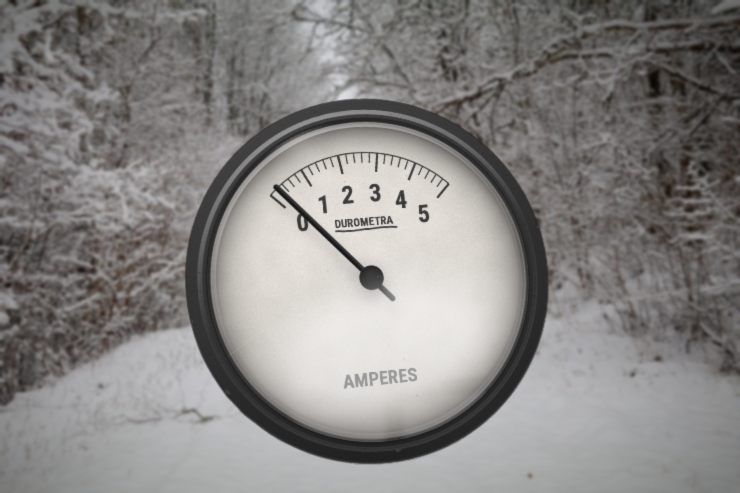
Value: 0.2 A
